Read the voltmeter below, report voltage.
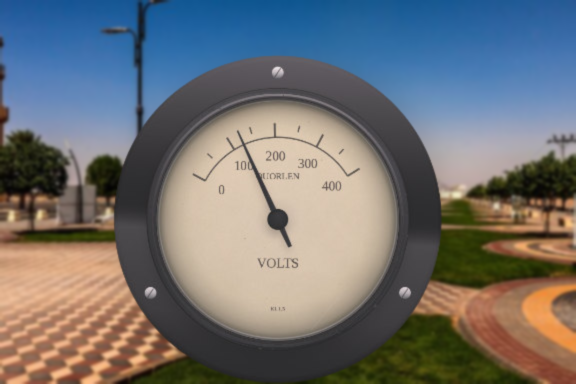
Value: 125 V
